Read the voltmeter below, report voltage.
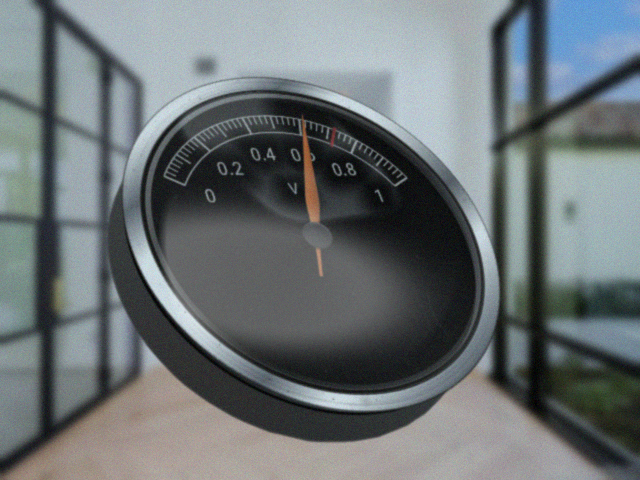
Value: 0.6 V
